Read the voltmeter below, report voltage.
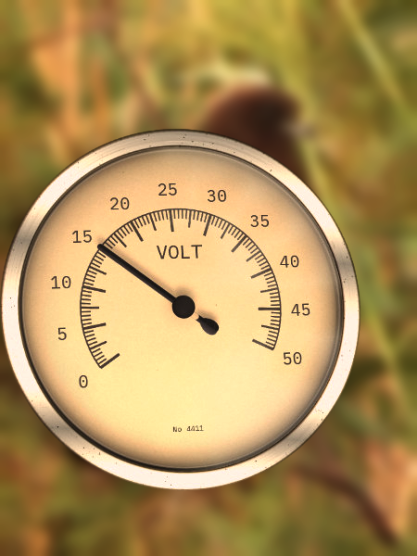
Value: 15 V
